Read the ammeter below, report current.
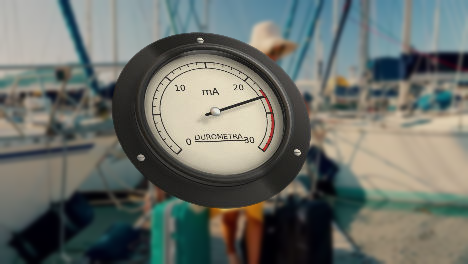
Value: 23 mA
